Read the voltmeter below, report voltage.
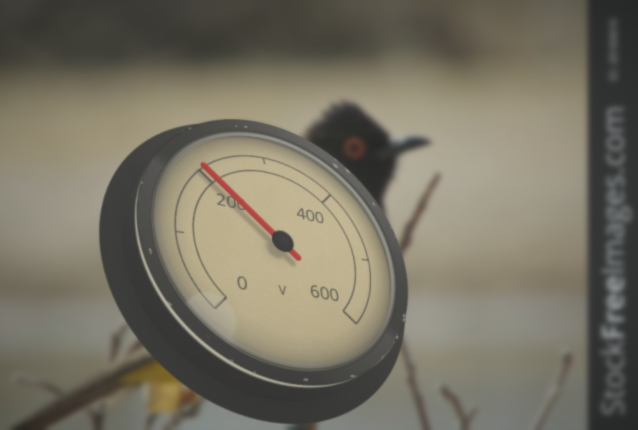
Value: 200 V
